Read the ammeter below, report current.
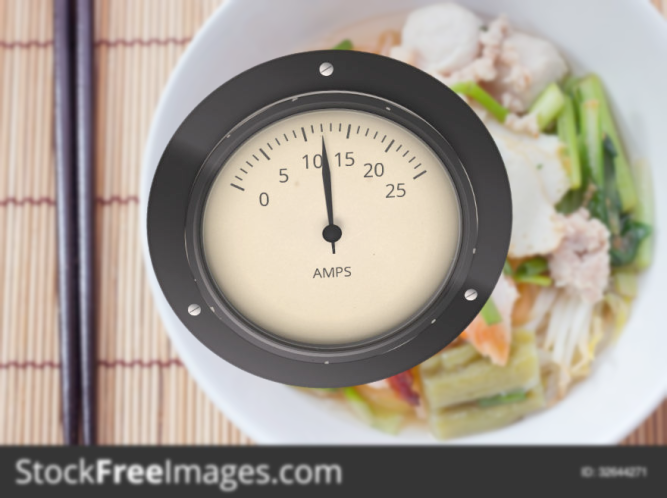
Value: 12 A
